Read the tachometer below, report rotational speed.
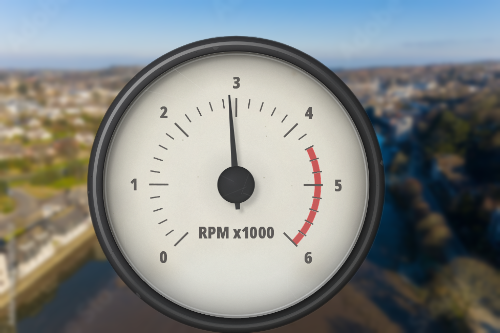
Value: 2900 rpm
